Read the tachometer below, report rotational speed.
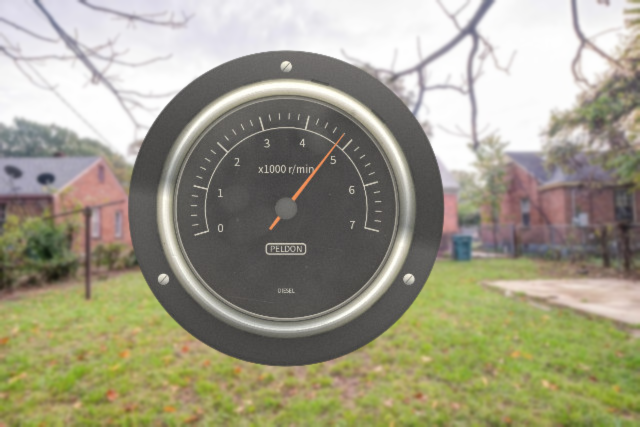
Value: 4800 rpm
